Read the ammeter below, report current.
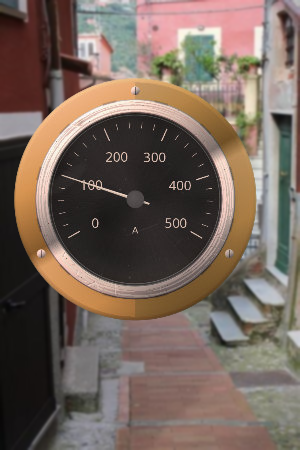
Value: 100 A
